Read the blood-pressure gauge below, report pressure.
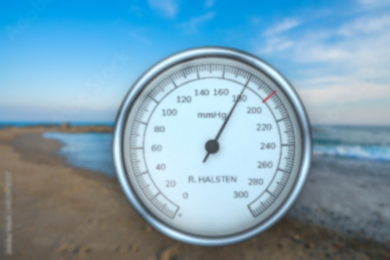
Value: 180 mmHg
